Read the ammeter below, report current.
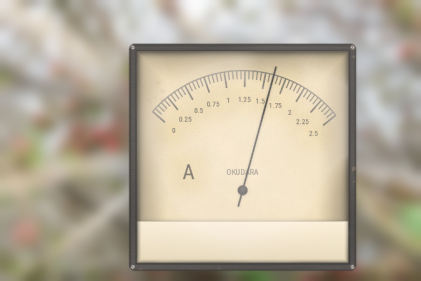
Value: 1.6 A
